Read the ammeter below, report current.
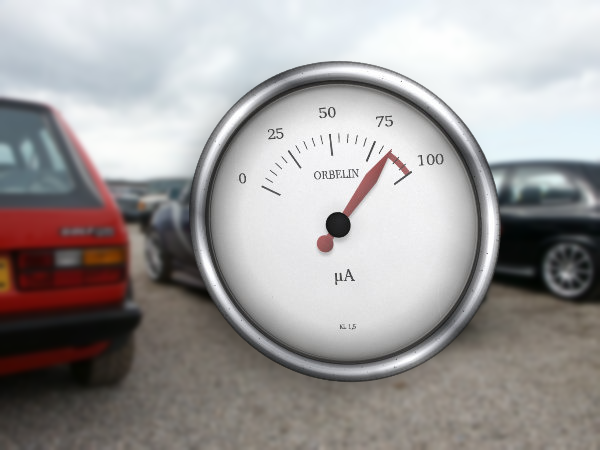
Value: 85 µA
